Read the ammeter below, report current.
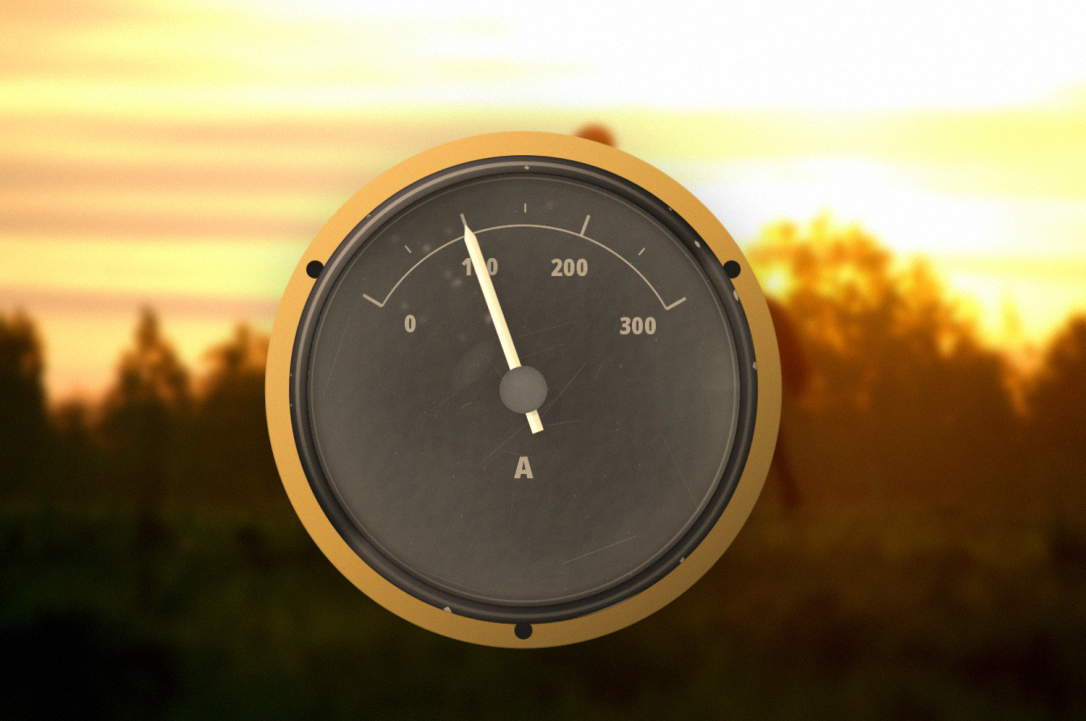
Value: 100 A
